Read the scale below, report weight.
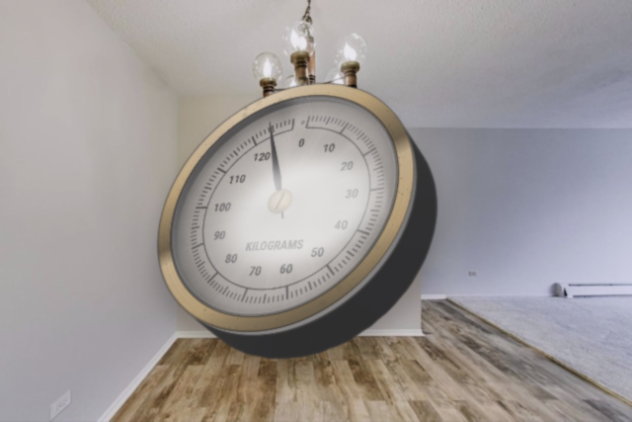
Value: 125 kg
